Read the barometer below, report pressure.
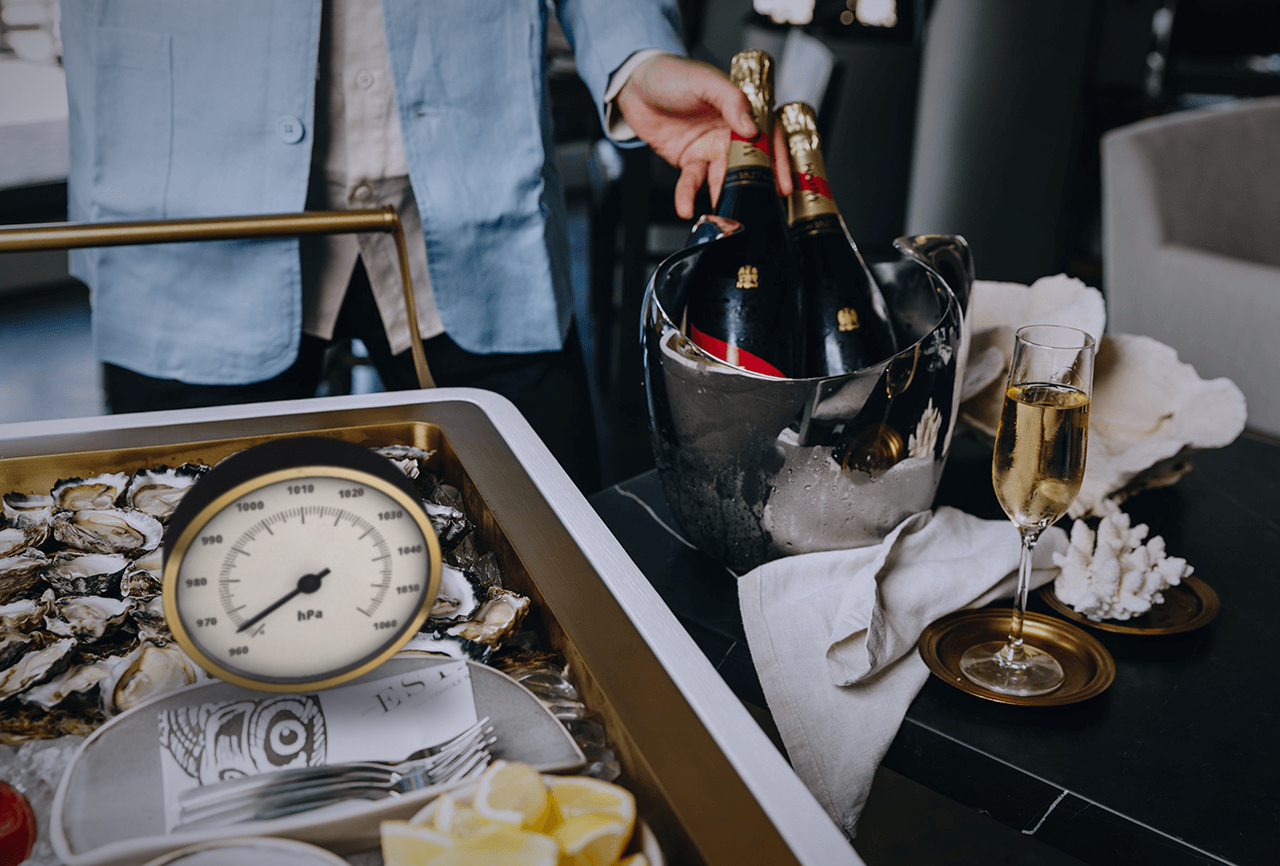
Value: 965 hPa
